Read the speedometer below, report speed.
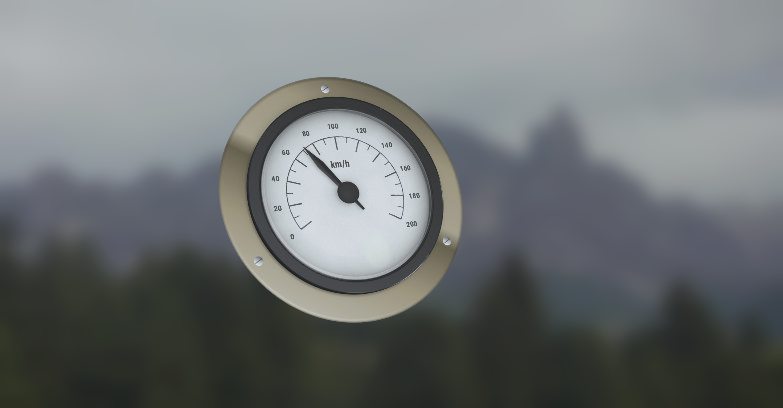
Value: 70 km/h
